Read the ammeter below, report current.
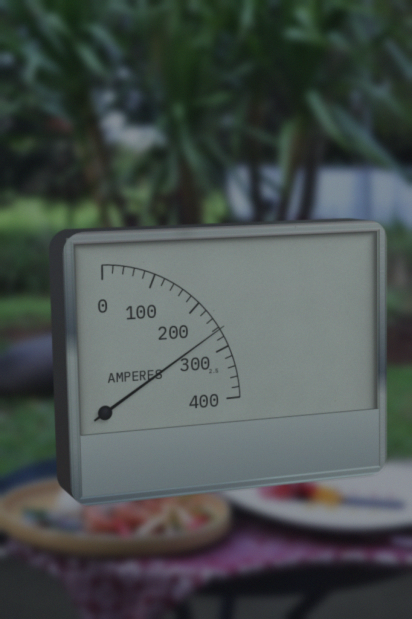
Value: 260 A
